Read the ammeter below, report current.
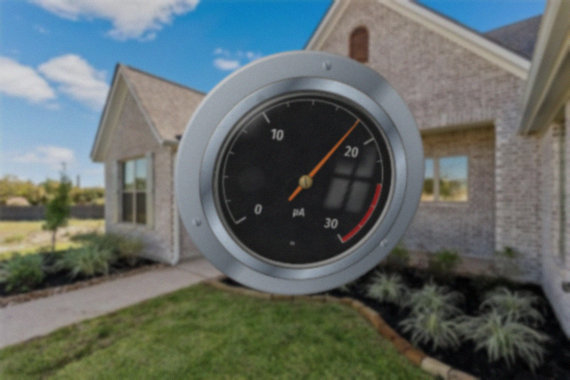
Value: 18 µA
